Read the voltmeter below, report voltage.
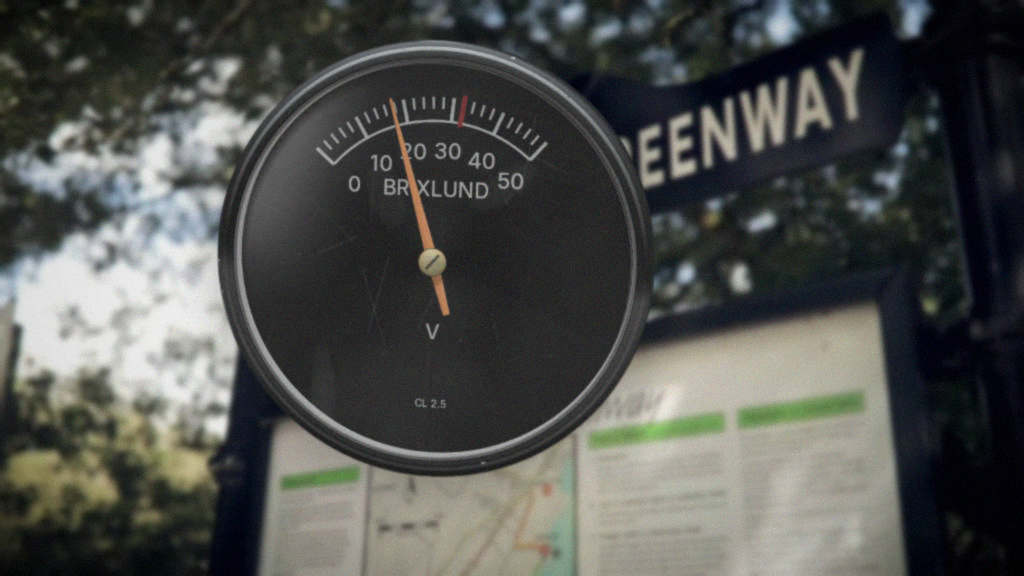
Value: 18 V
